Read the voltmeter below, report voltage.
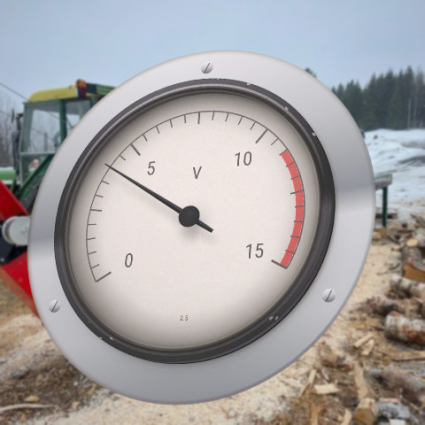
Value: 4 V
